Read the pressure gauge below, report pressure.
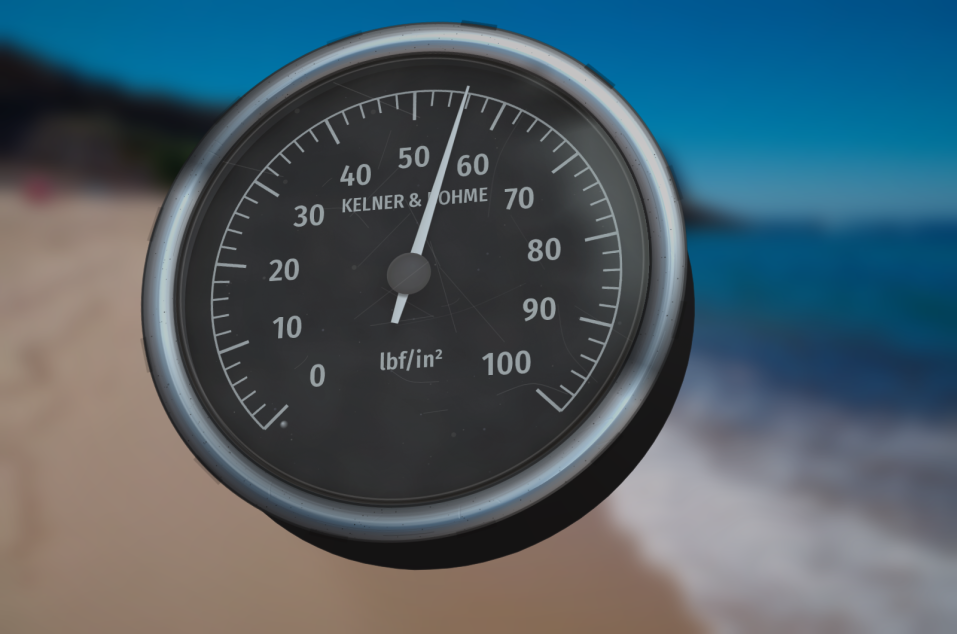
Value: 56 psi
